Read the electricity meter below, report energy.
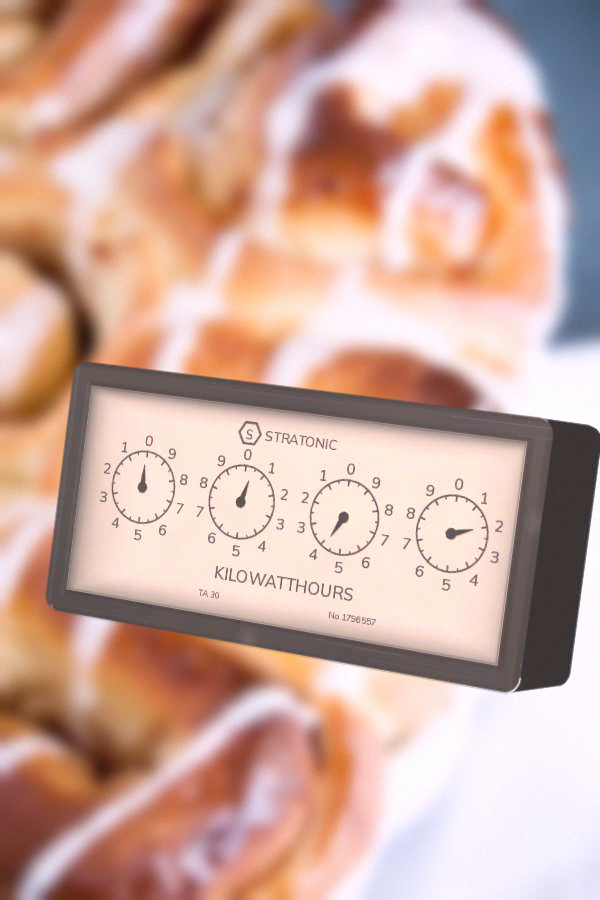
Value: 42 kWh
